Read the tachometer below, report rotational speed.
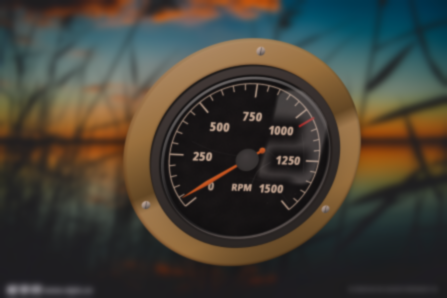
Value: 50 rpm
